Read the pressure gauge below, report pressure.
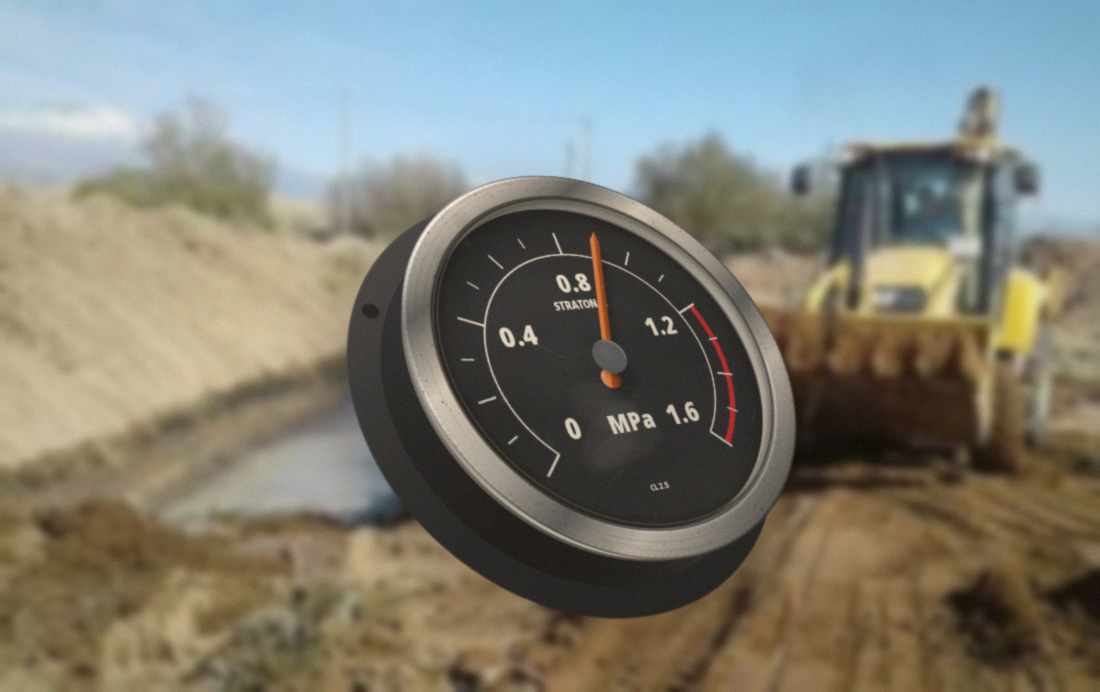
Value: 0.9 MPa
